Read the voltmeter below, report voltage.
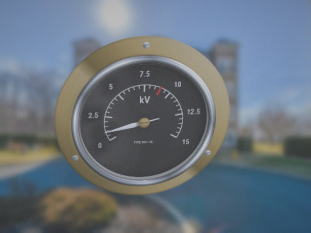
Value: 1 kV
